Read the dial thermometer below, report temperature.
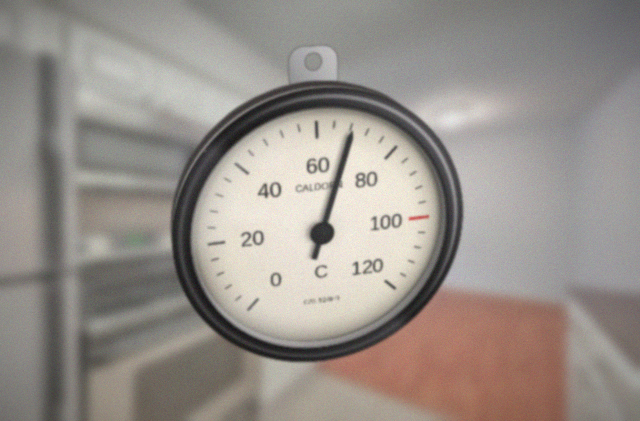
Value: 68 °C
